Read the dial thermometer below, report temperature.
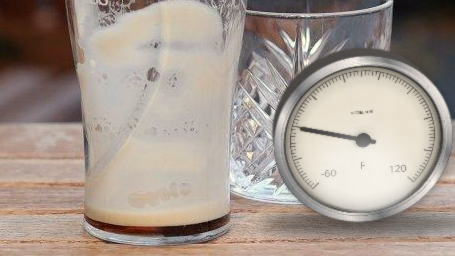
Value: -20 °F
